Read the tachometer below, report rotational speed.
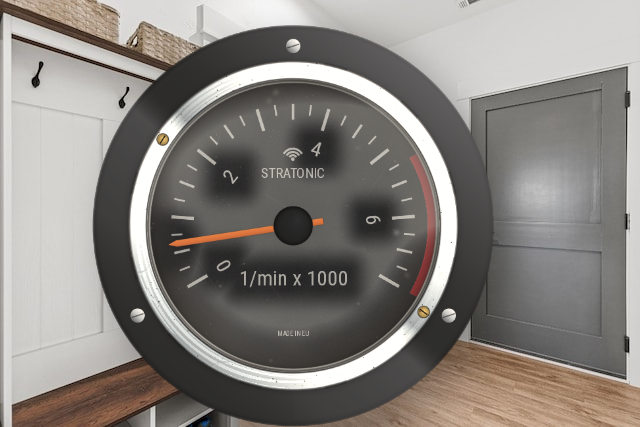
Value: 625 rpm
